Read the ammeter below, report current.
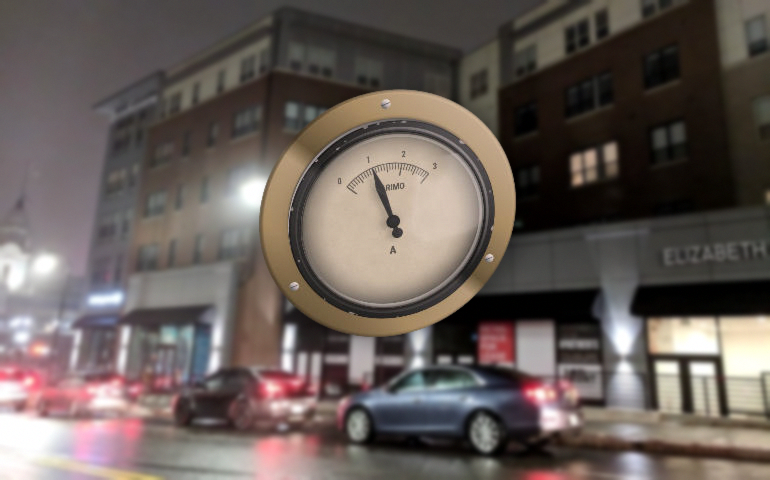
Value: 1 A
